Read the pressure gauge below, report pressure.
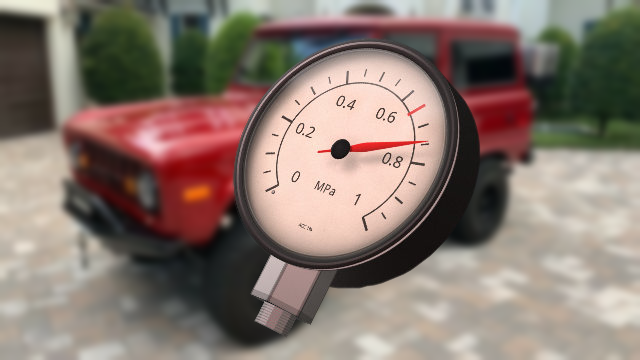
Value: 0.75 MPa
